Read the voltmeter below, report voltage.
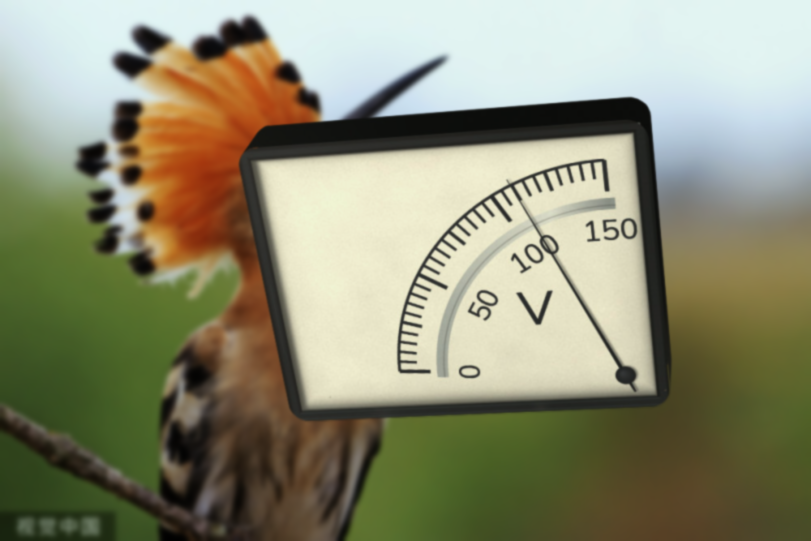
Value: 110 V
